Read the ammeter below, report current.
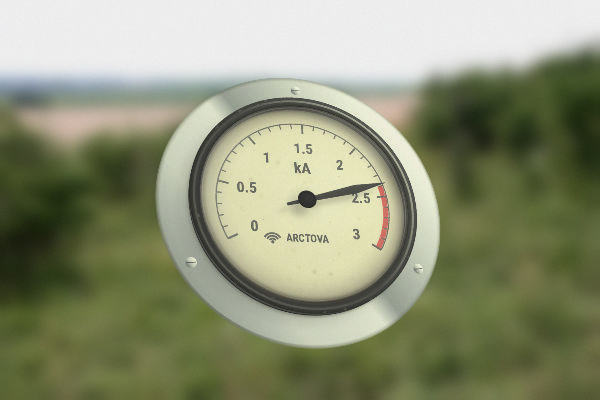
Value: 2.4 kA
